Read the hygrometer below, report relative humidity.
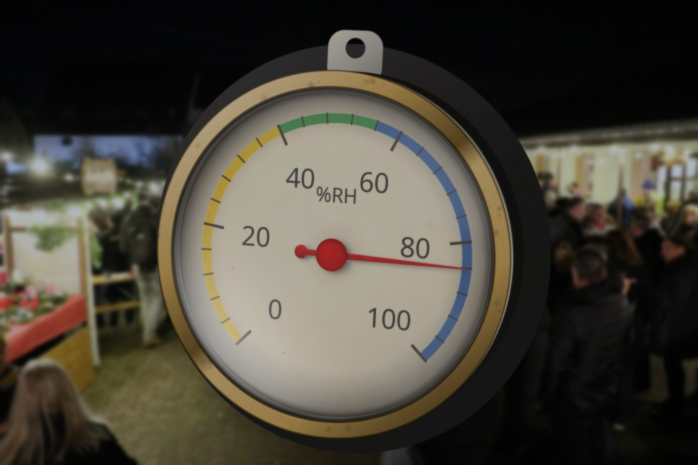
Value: 84 %
